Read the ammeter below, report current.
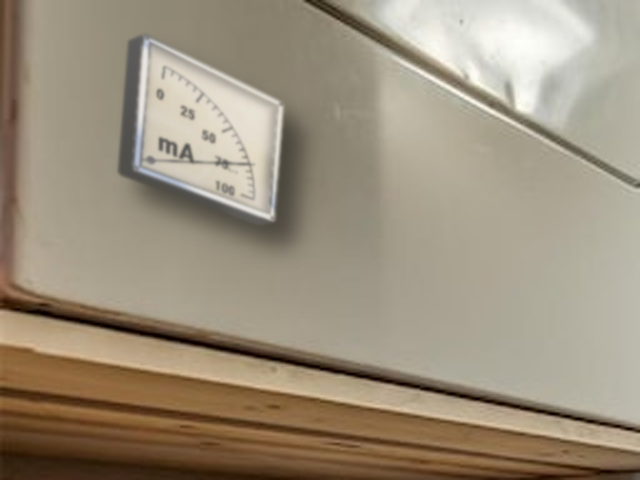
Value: 75 mA
